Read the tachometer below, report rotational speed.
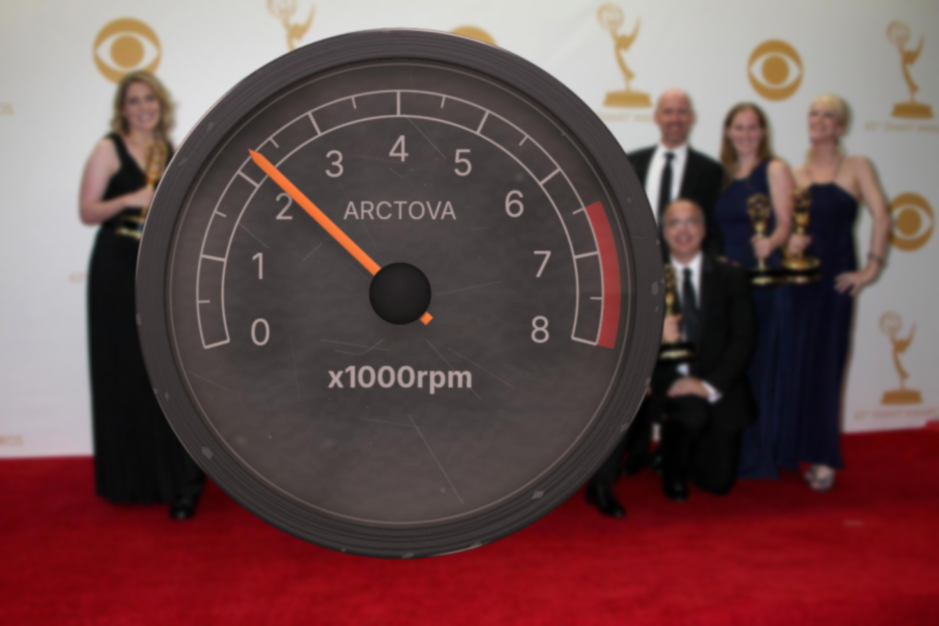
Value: 2250 rpm
